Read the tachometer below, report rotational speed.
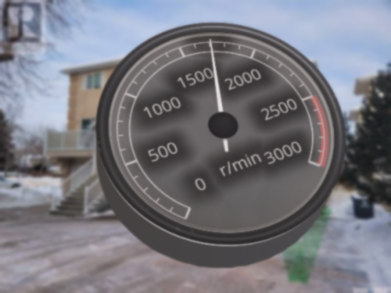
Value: 1700 rpm
